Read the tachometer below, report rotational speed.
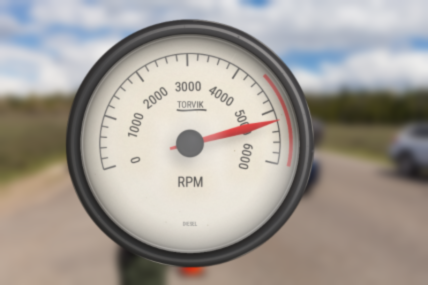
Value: 5200 rpm
